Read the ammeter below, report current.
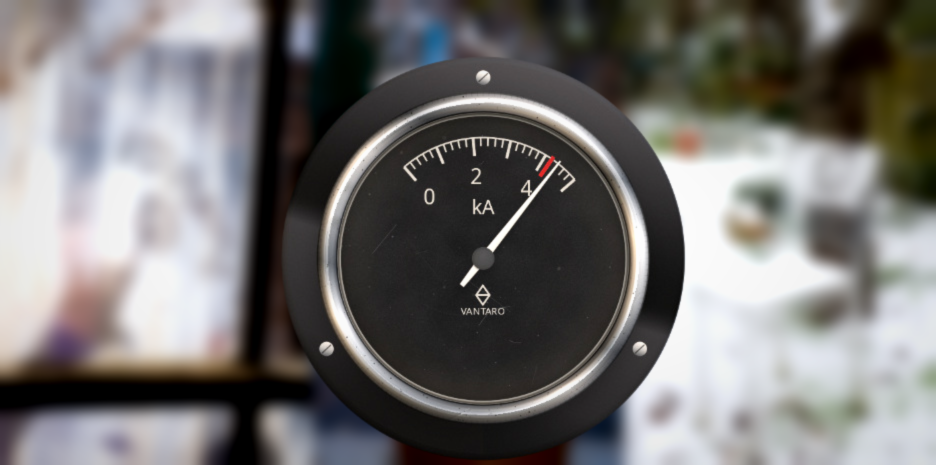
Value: 4.4 kA
